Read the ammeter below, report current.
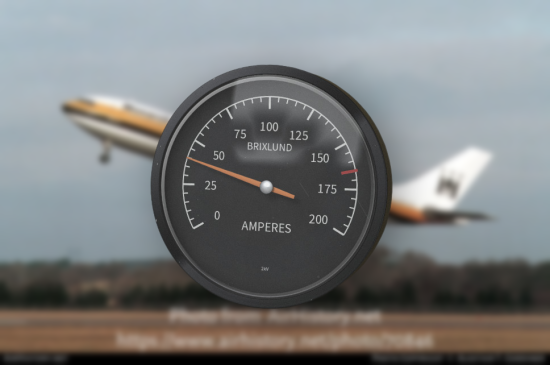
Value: 40 A
